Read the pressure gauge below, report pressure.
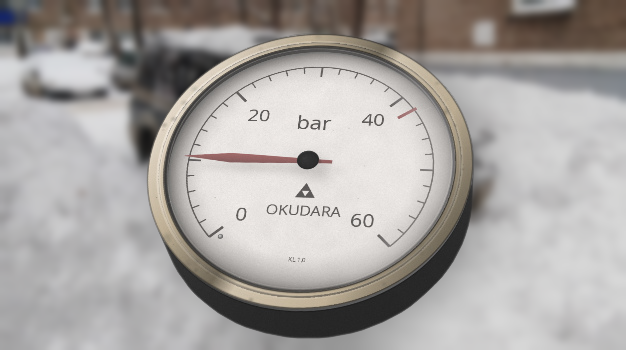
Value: 10 bar
